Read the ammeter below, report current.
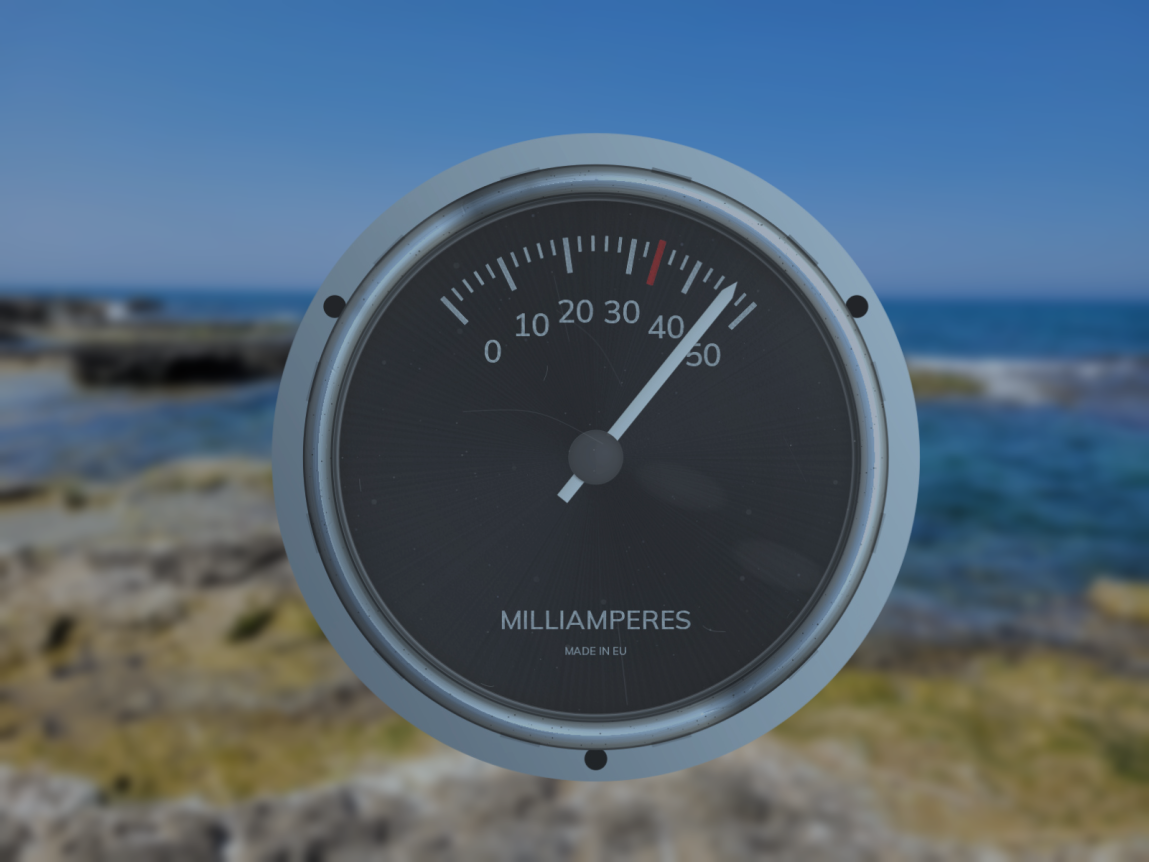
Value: 46 mA
